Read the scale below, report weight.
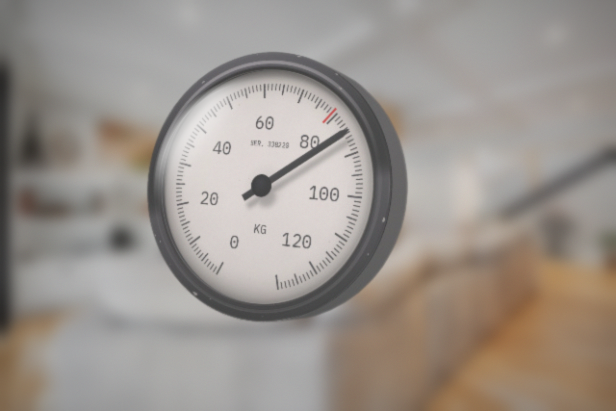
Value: 85 kg
